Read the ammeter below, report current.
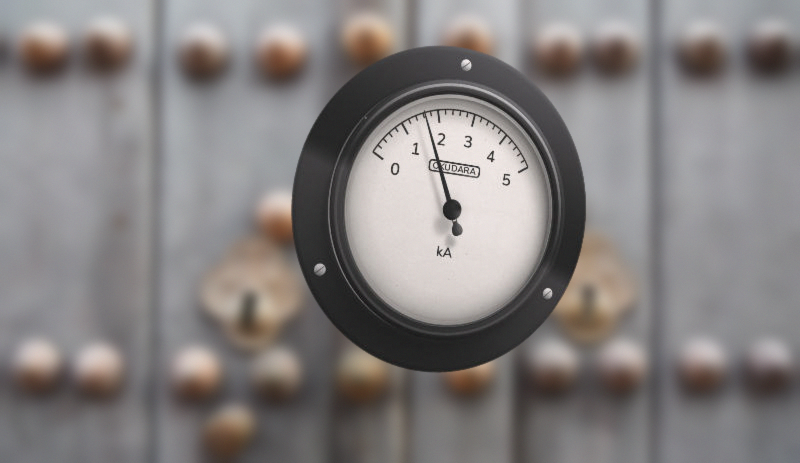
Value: 1.6 kA
